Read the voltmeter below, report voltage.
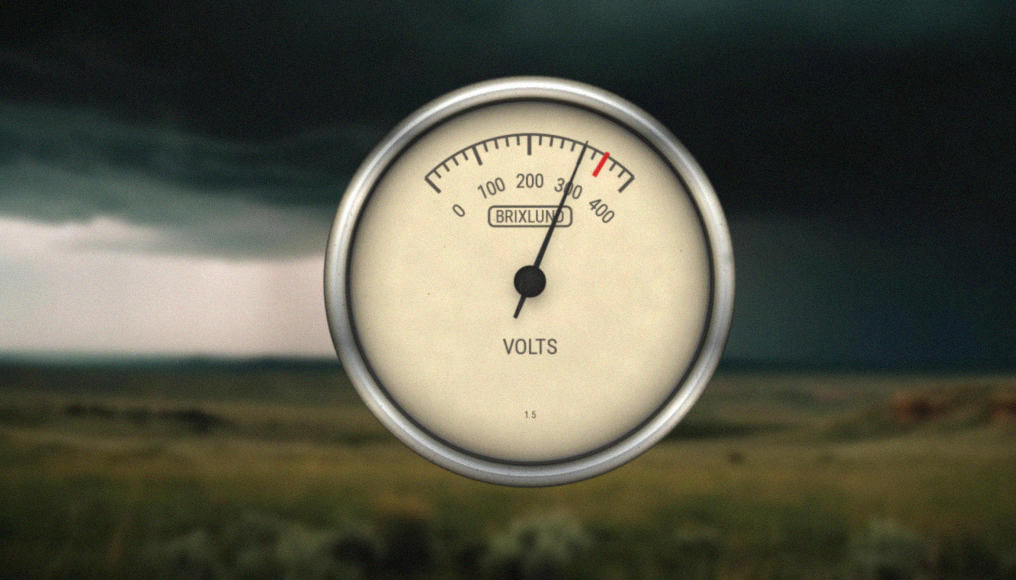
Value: 300 V
